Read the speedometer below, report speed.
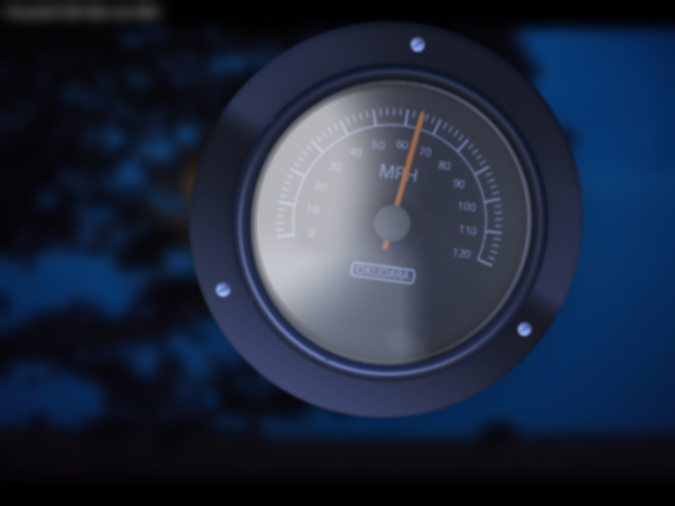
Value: 64 mph
